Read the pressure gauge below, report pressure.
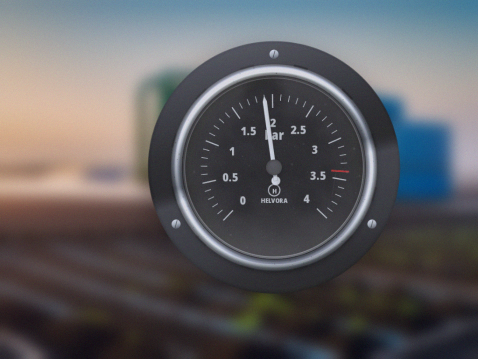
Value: 1.9 bar
